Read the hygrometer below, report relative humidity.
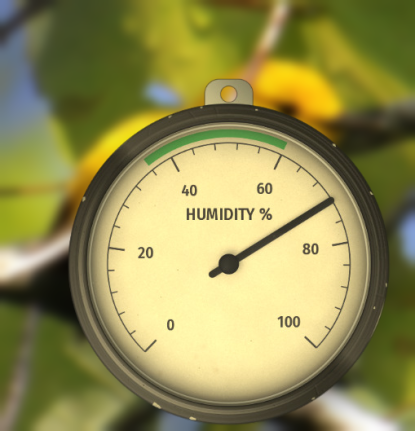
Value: 72 %
